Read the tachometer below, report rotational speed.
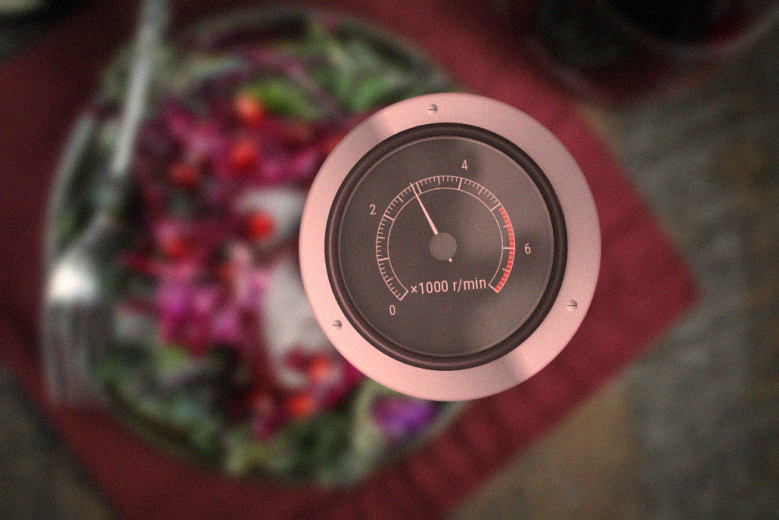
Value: 2900 rpm
